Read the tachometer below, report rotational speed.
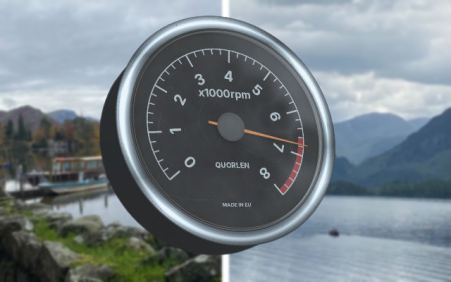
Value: 6800 rpm
